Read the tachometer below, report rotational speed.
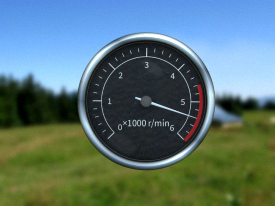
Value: 5400 rpm
